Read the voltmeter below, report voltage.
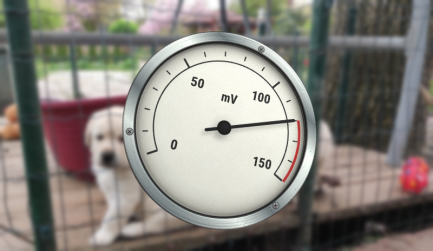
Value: 120 mV
